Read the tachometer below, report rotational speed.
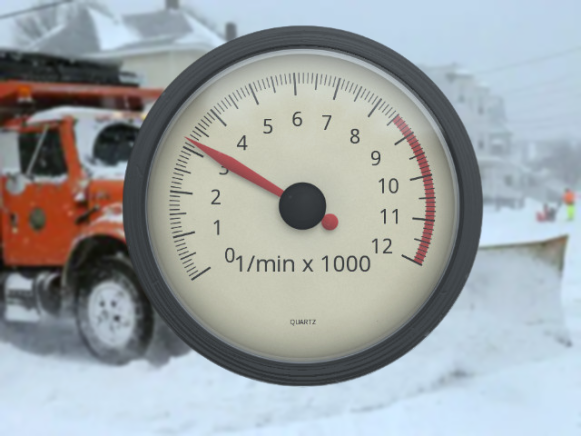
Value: 3200 rpm
